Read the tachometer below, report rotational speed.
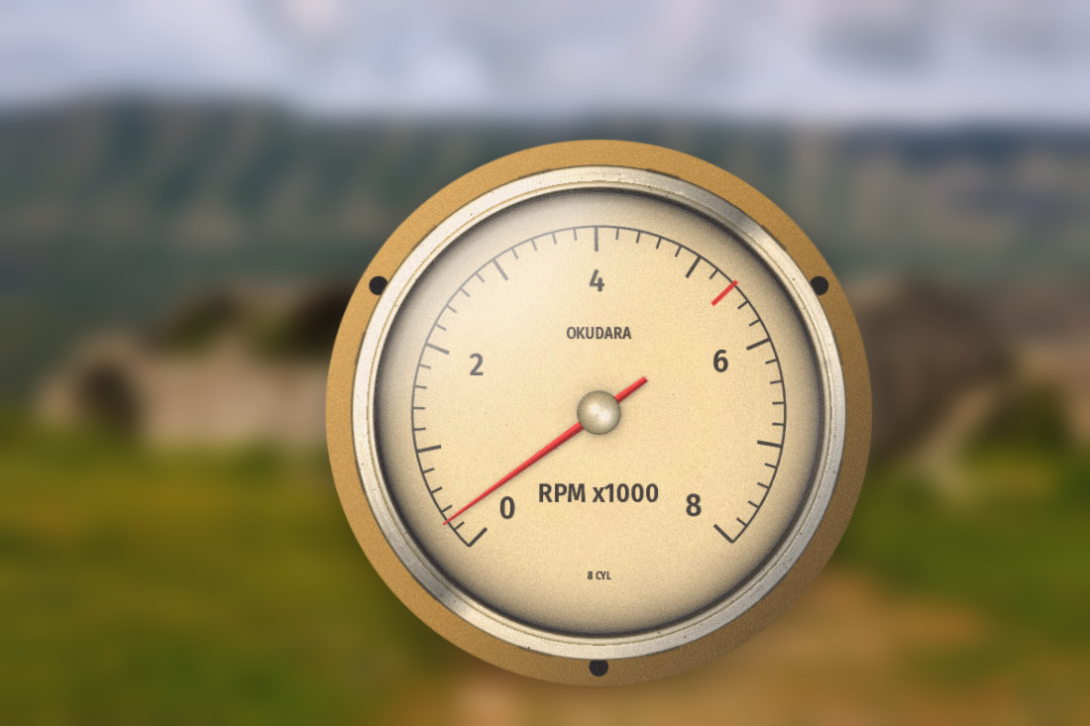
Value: 300 rpm
